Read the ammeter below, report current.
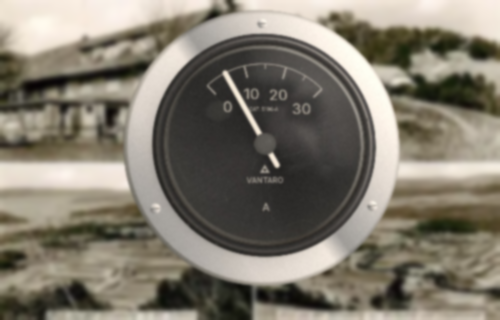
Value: 5 A
